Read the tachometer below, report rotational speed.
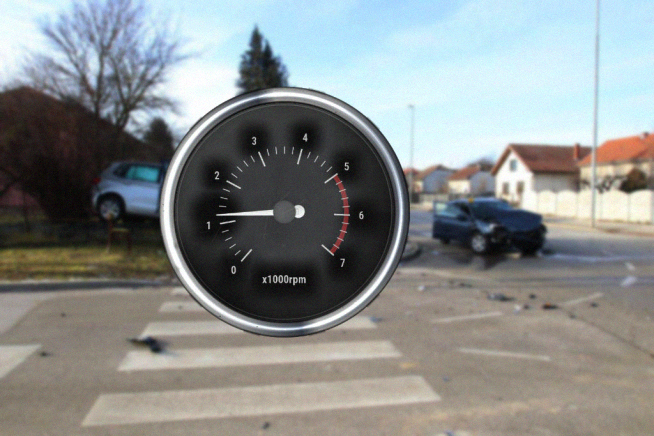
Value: 1200 rpm
